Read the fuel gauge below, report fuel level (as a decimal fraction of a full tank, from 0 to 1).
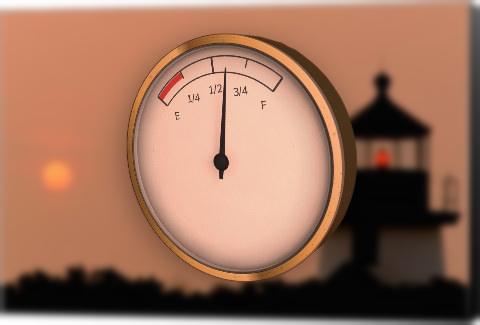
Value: 0.625
